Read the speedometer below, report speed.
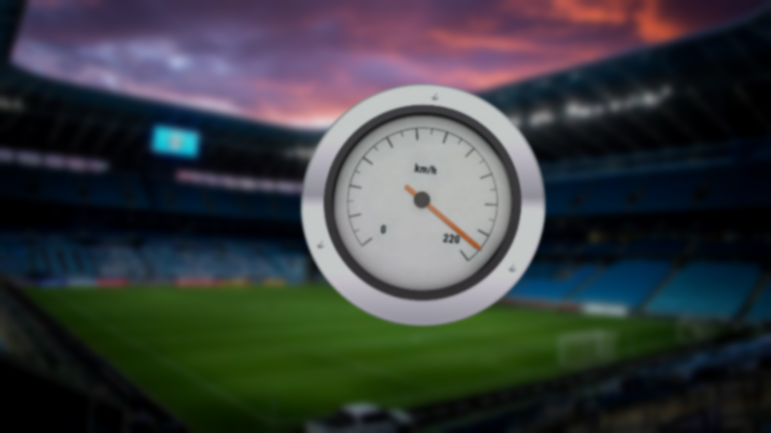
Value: 210 km/h
